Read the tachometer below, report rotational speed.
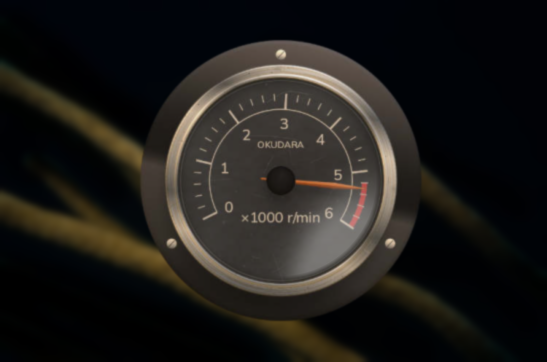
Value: 5300 rpm
